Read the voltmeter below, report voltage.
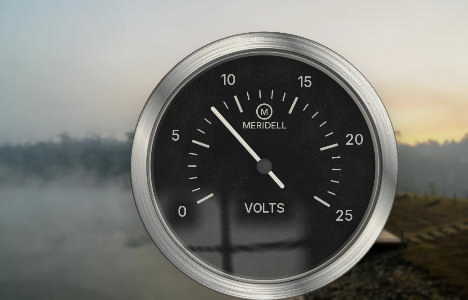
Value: 8 V
